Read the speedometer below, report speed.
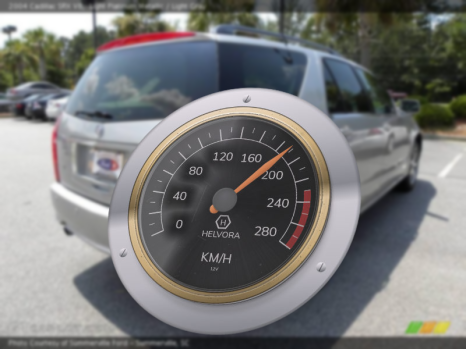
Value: 190 km/h
